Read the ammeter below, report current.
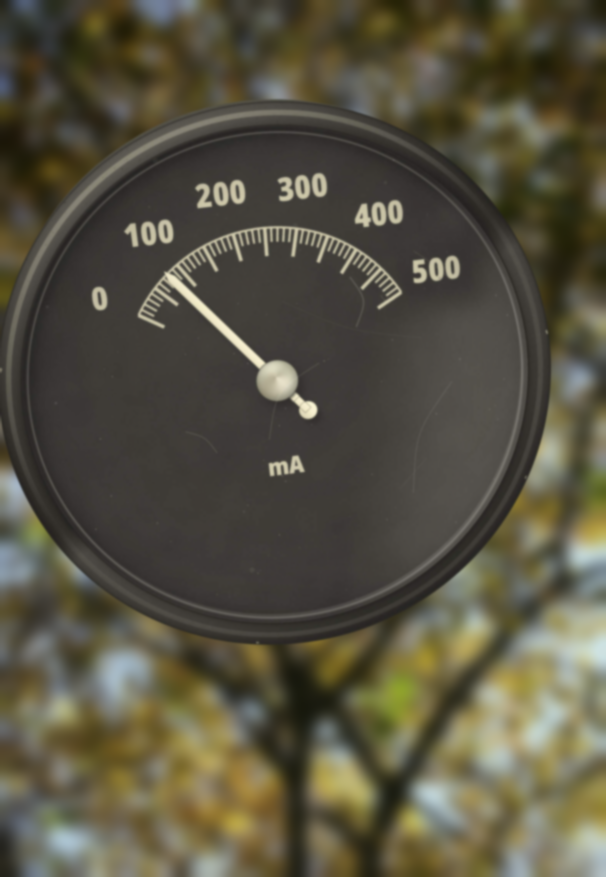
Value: 80 mA
